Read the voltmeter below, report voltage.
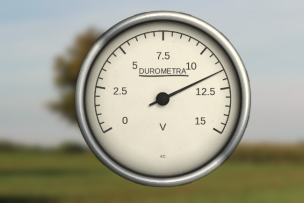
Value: 11.5 V
